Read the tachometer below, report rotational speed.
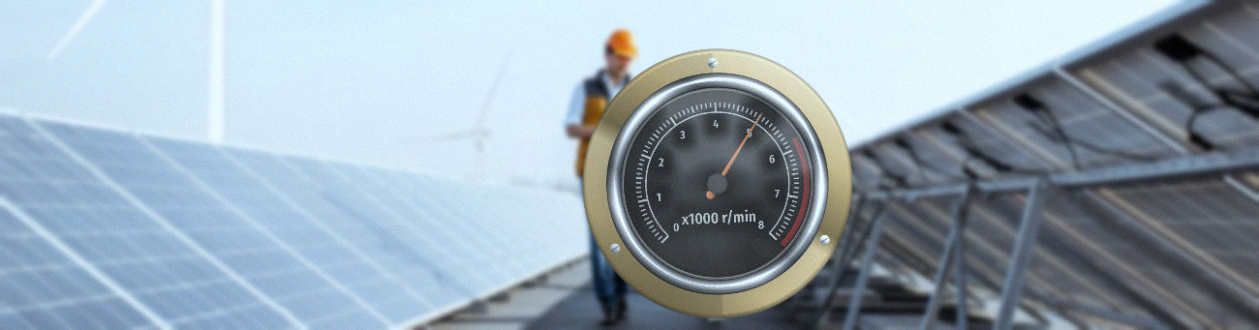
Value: 5000 rpm
